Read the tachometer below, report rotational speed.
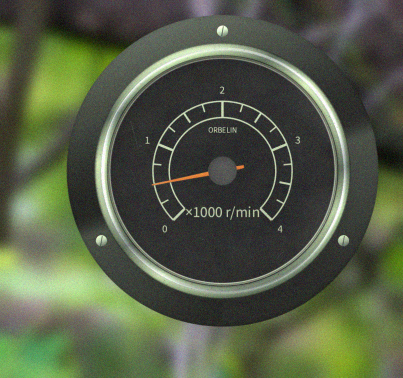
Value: 500 rpm
